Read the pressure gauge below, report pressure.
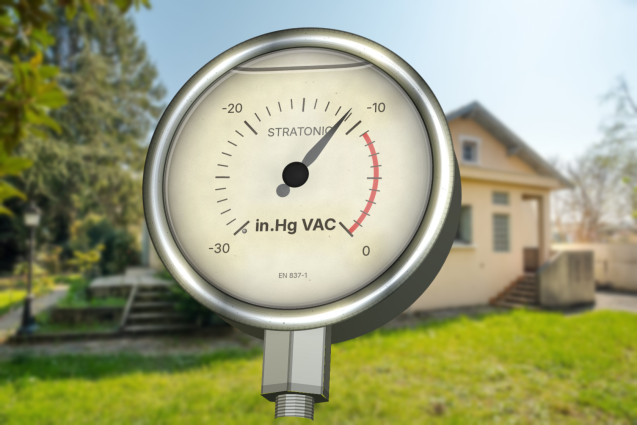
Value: -11 inHg
